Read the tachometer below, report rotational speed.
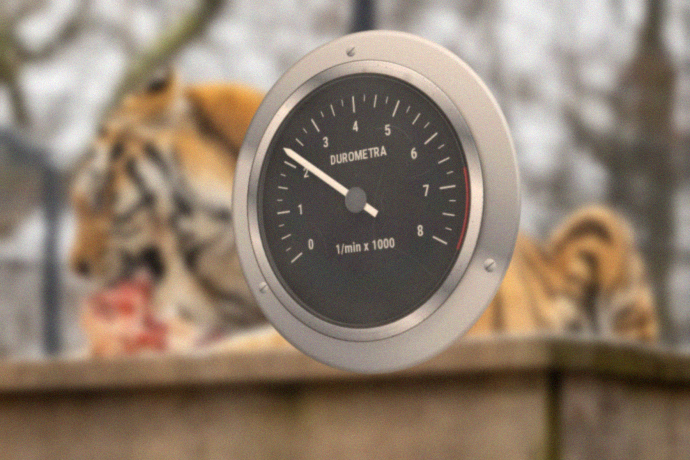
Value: 2250 rpm
